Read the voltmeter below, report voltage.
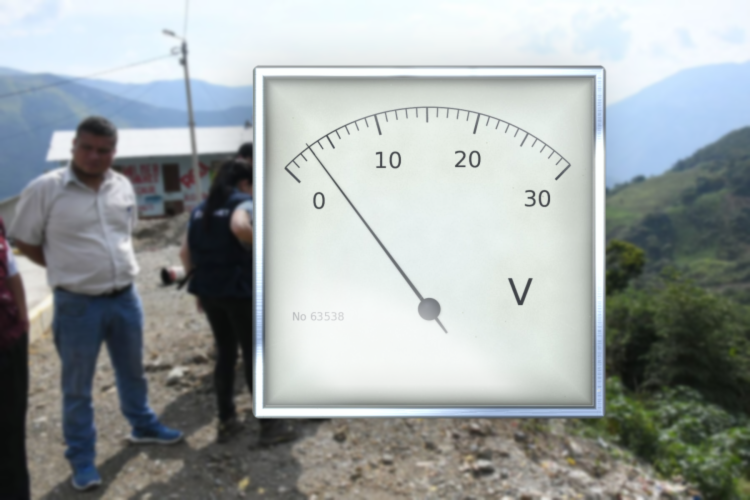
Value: 3 V
